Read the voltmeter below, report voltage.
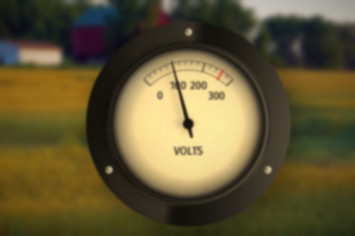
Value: 100 V
